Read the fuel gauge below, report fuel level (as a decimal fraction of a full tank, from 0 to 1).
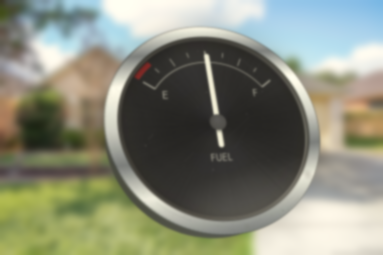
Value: 0.5
